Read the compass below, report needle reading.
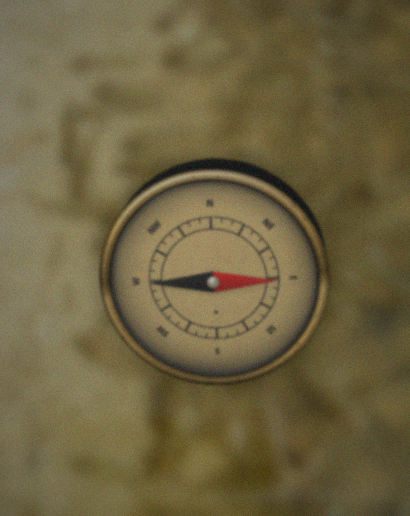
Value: 90 °
